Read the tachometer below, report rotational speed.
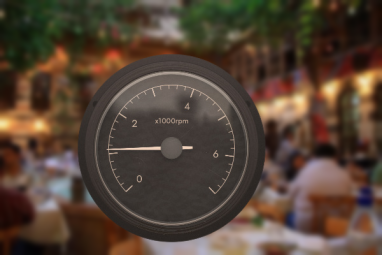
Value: 1100 rpm
